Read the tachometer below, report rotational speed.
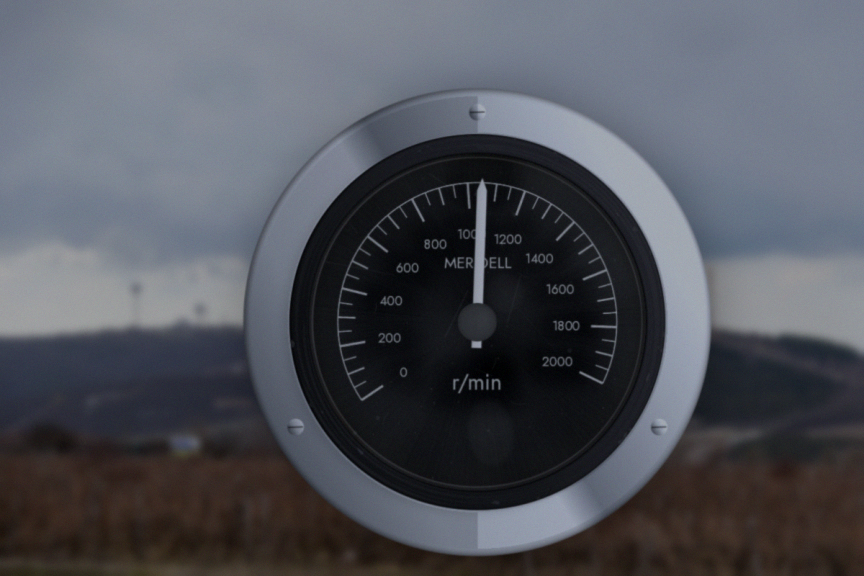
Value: 1050 rpm
